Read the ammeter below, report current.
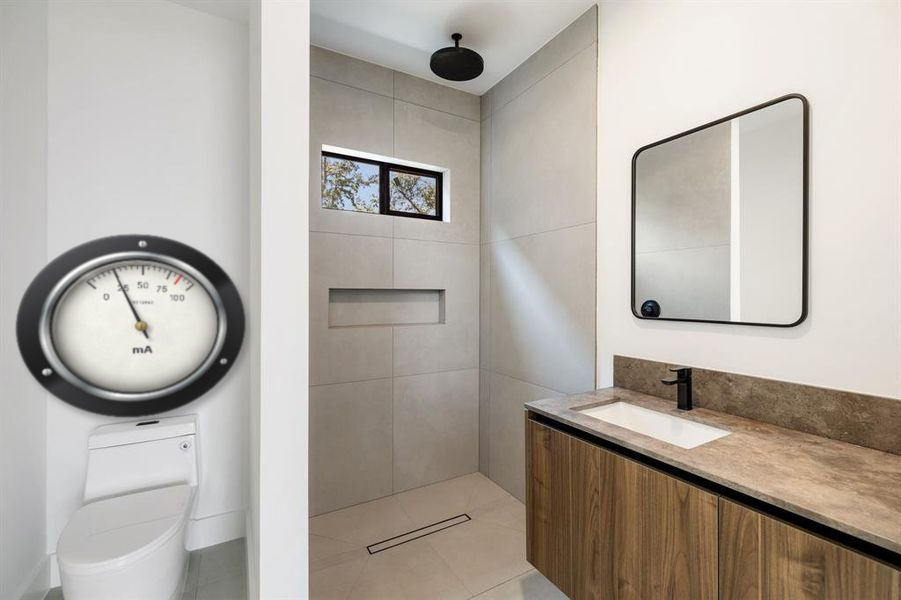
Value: 25 mA
